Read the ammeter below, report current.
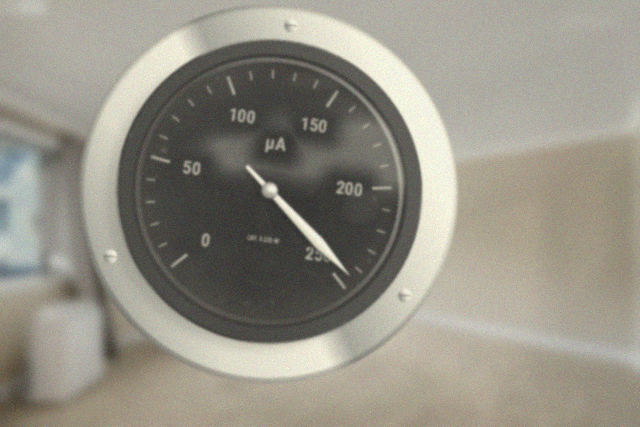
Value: 245 µA
